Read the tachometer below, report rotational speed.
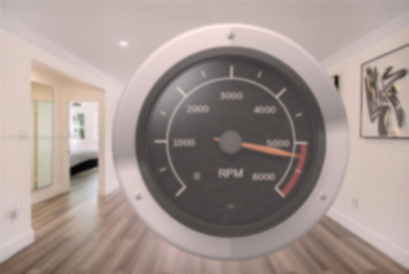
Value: 5250 rpm
